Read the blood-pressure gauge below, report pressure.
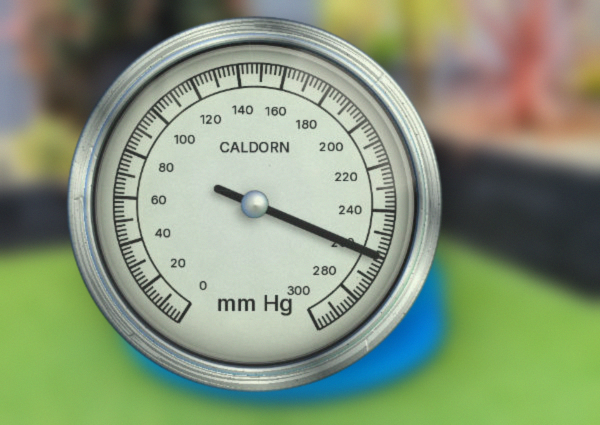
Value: 260 mmHg
